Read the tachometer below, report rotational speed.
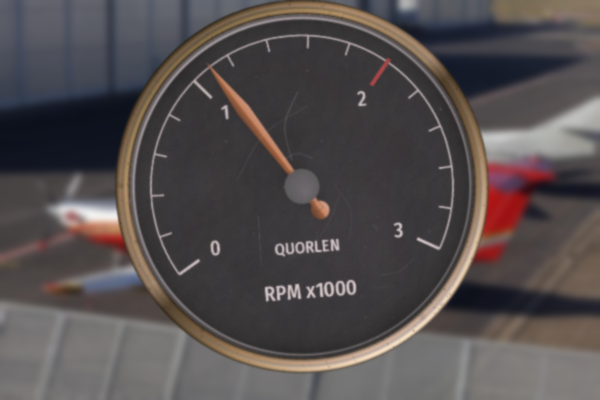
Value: 1100 rpm
